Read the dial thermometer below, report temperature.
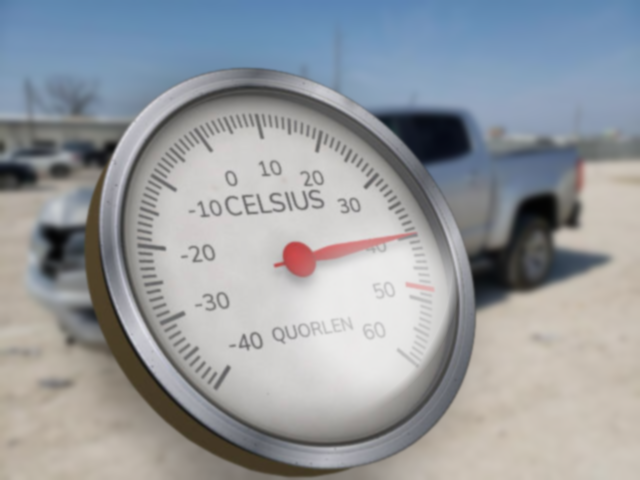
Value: 40 °C
